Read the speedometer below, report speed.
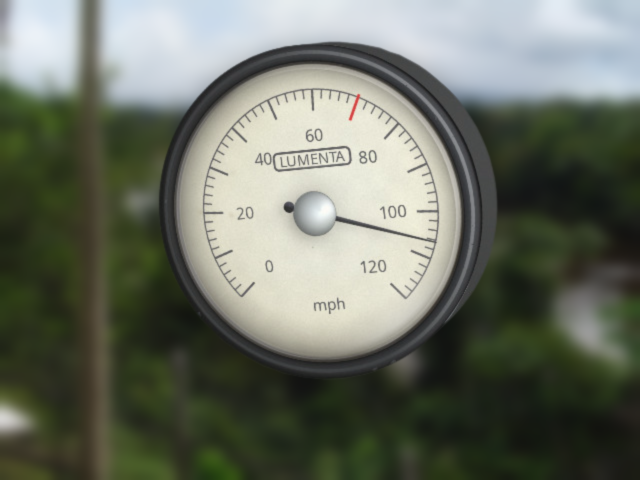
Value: 106 mph
